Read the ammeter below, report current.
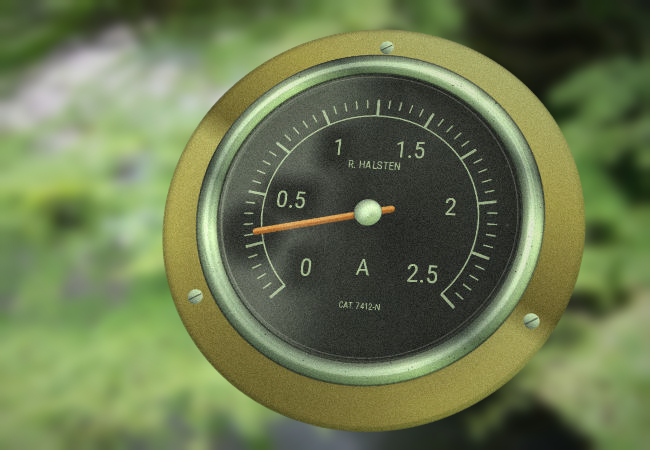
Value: 0.3 A
